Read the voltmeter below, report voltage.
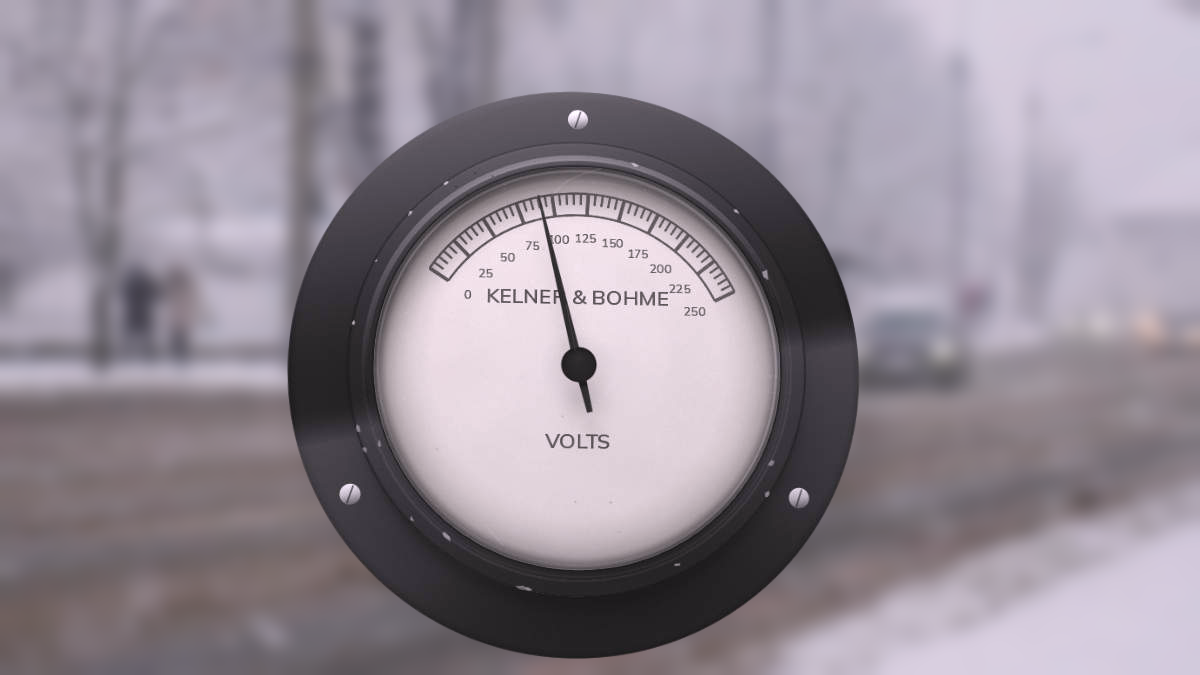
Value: 90 V
